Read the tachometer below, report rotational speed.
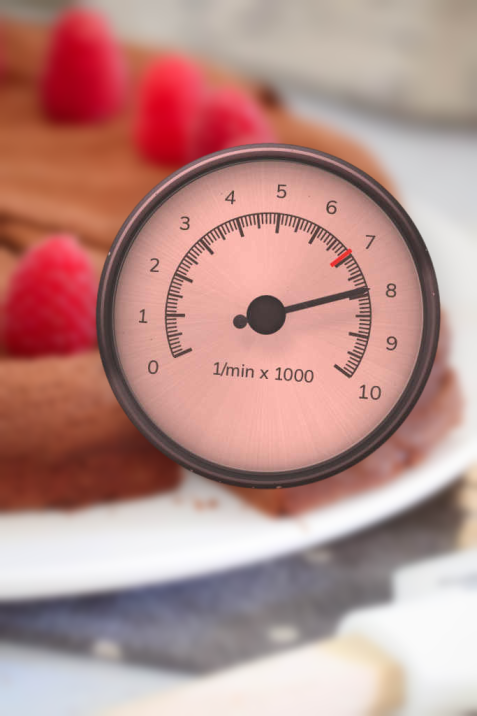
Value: 7900 rpm
